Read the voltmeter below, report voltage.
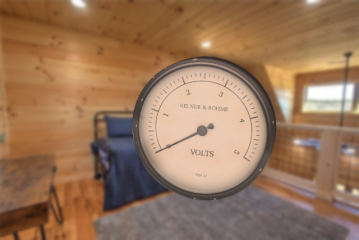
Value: 0 V
